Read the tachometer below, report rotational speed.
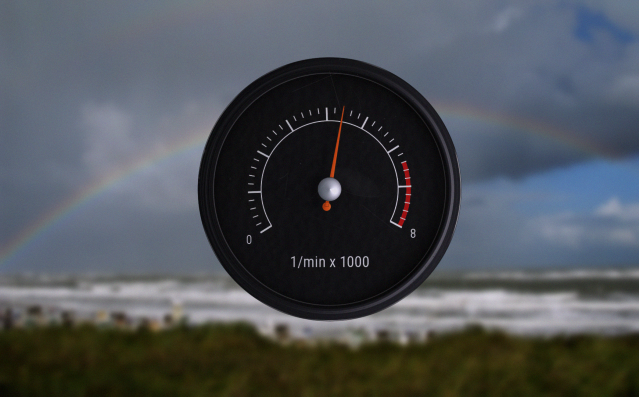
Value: 4400 rpm
